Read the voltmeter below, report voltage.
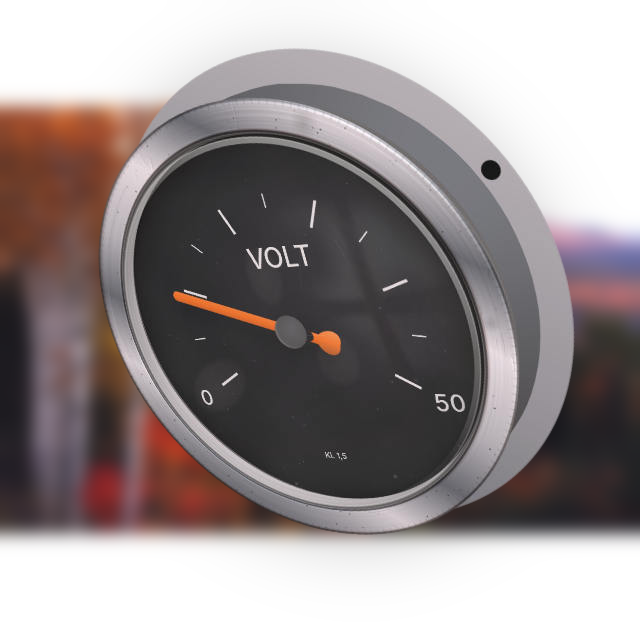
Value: 10 V
